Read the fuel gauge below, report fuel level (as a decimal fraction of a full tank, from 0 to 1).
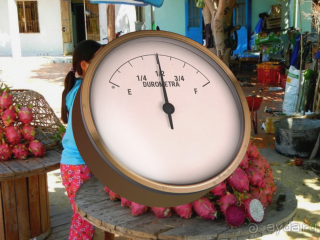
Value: 0.5
